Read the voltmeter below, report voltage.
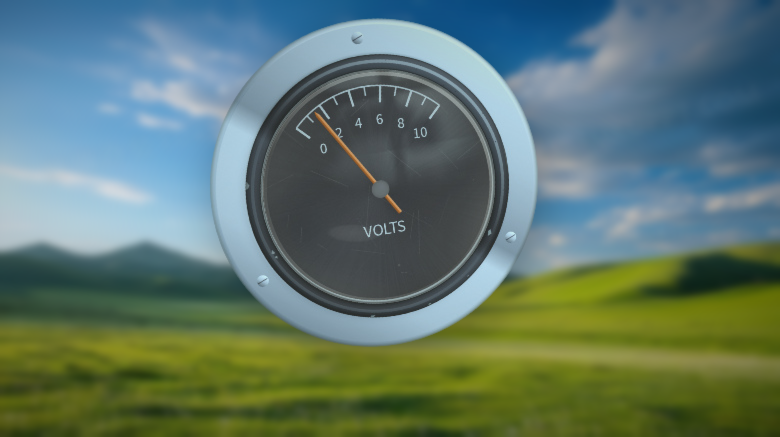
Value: 1.5 V
